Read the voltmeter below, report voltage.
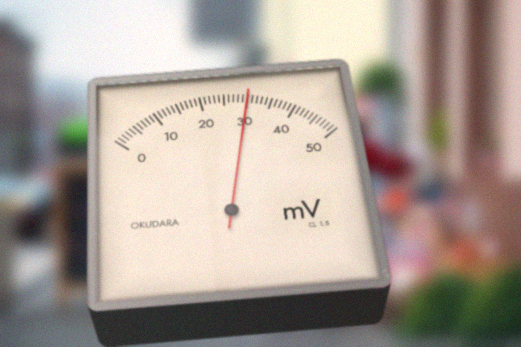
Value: 30 mV
